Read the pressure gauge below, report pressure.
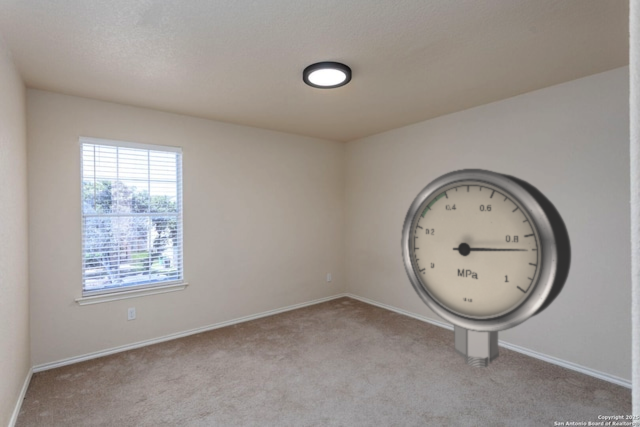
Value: 0.85 MPa
